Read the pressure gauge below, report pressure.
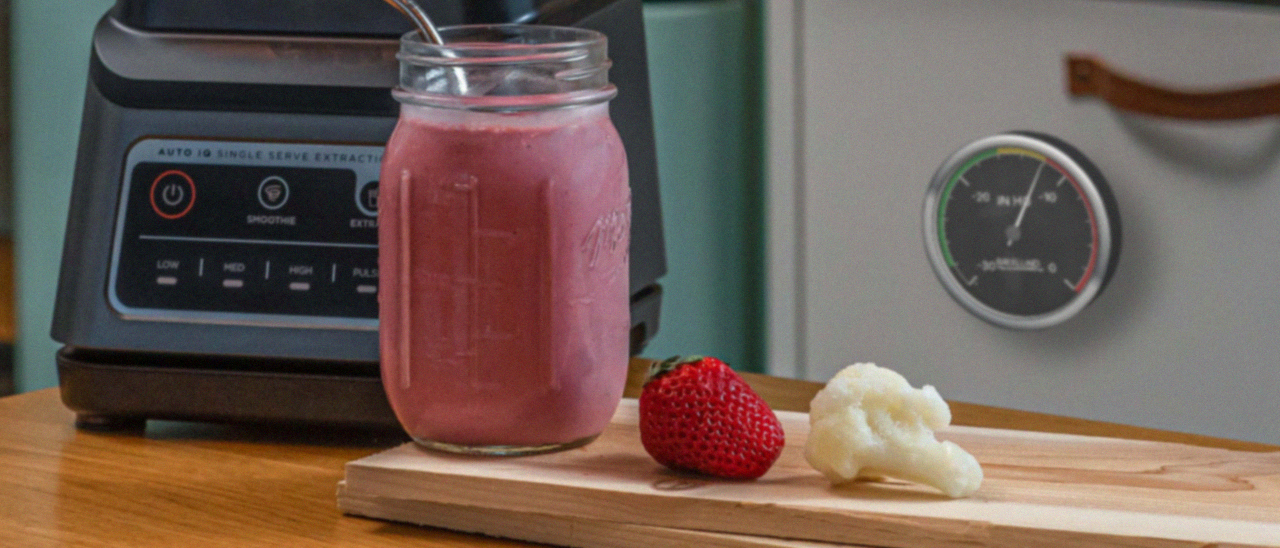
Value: -12 inHg
